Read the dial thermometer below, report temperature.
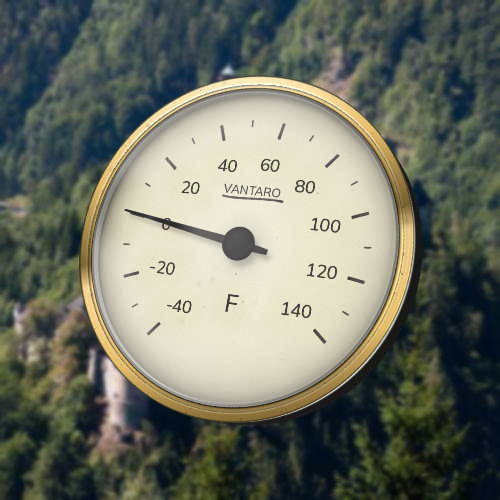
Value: 0 °F
